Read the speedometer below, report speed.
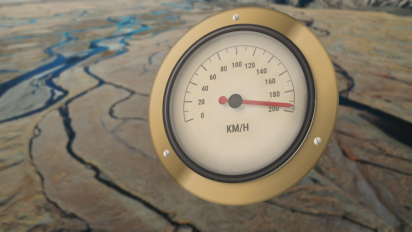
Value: 195 km/h
